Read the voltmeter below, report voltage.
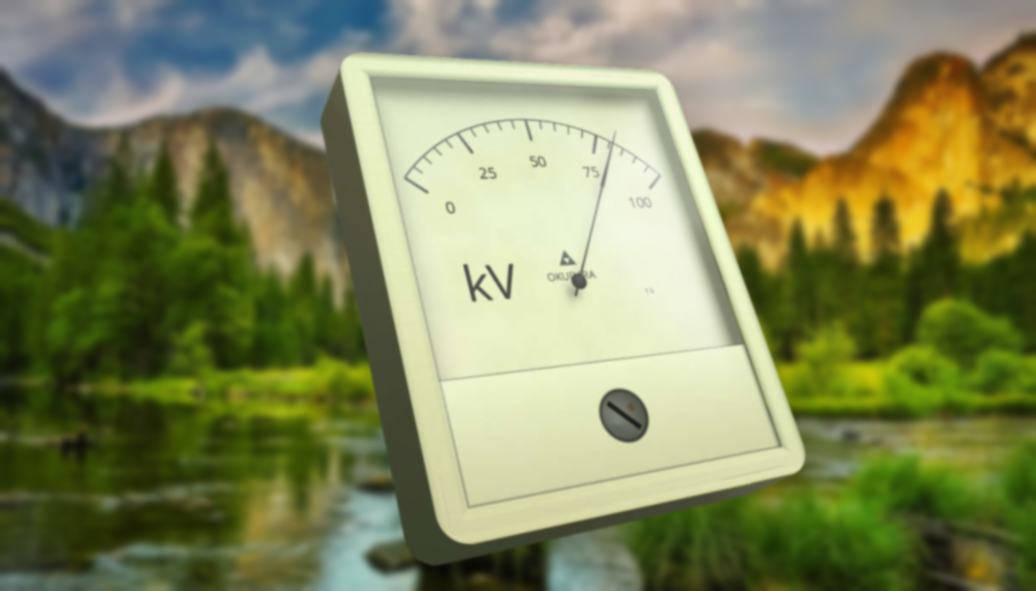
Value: 80 kV
